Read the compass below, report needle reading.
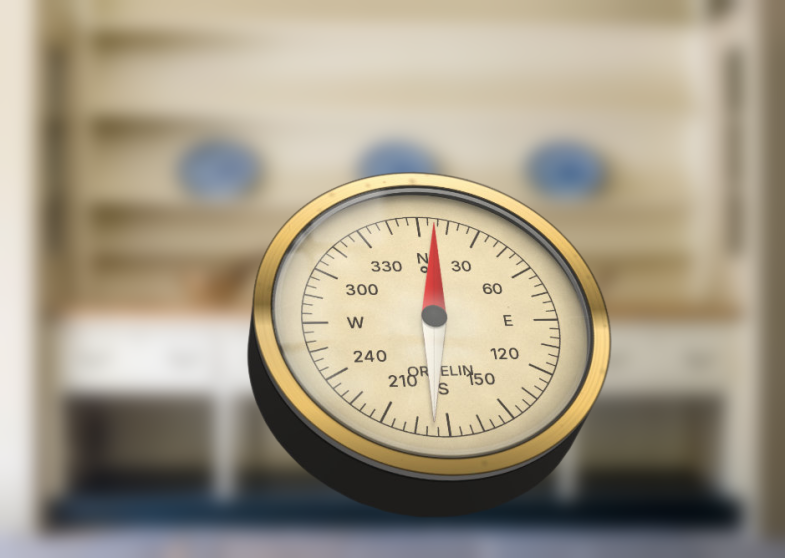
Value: 7.5 °
